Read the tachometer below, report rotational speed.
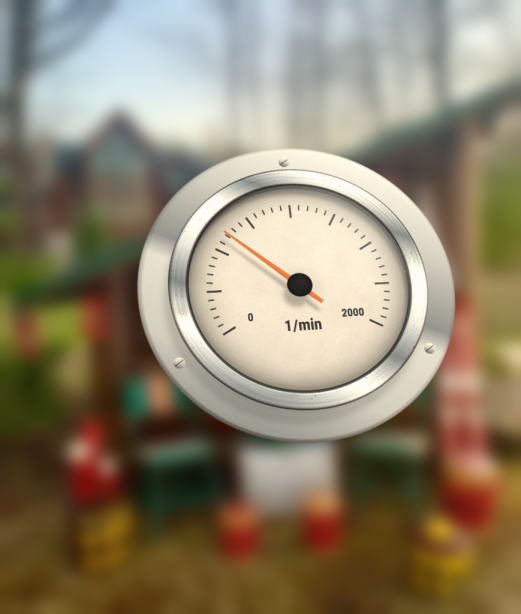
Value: 600 rpm
